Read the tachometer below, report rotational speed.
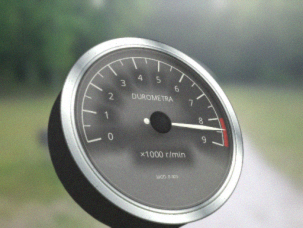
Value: 8500 rpm
